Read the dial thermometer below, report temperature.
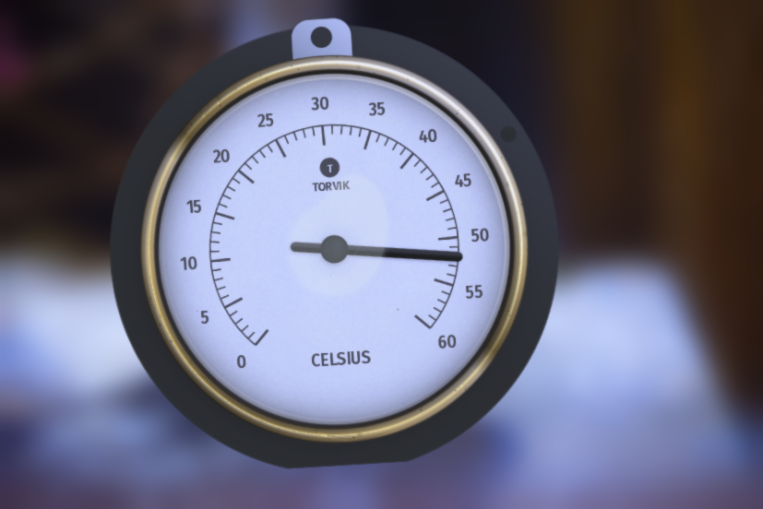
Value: 52 °C
